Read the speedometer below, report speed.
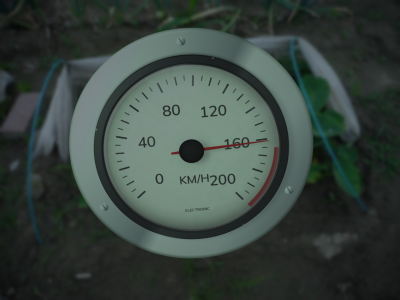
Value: 160 km/h
